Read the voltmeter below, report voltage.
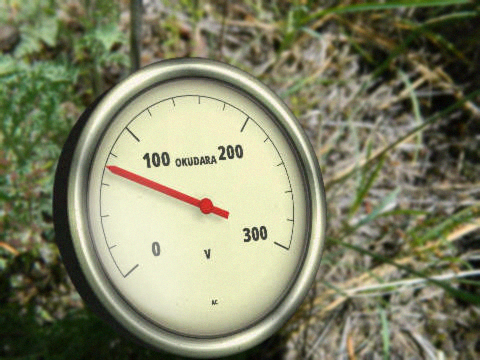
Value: 70 V
